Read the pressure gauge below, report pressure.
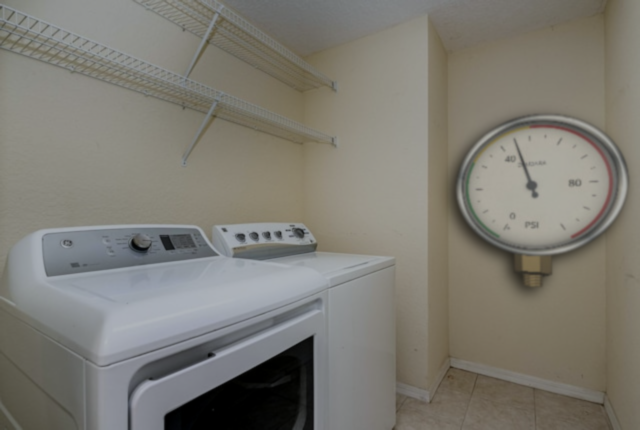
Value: 45 psi
